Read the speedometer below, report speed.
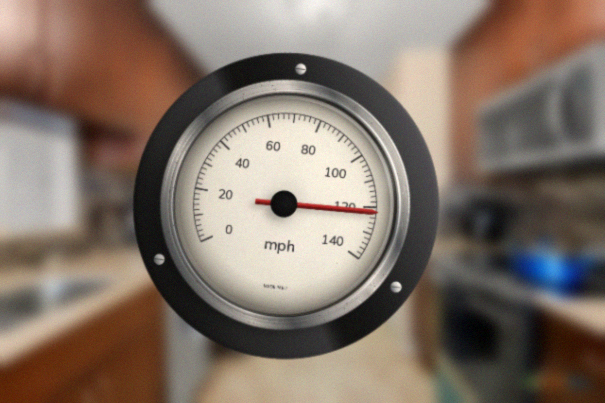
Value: 122 mph
